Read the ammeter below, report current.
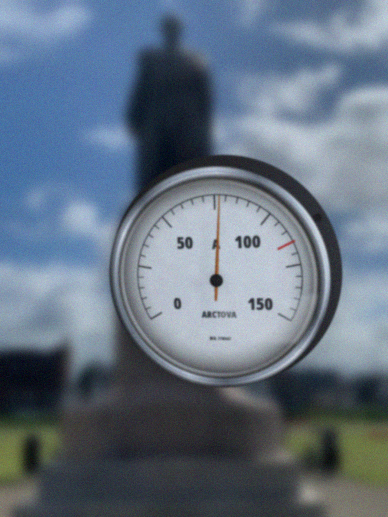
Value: 77.5 A
